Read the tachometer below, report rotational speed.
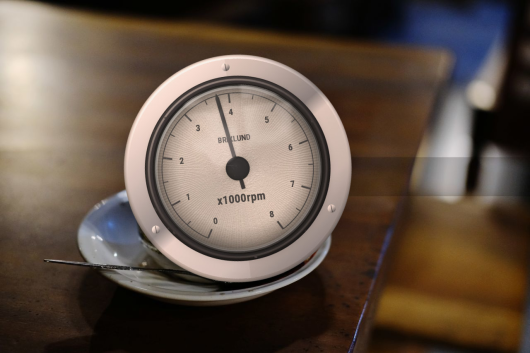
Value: 3750 rpm
